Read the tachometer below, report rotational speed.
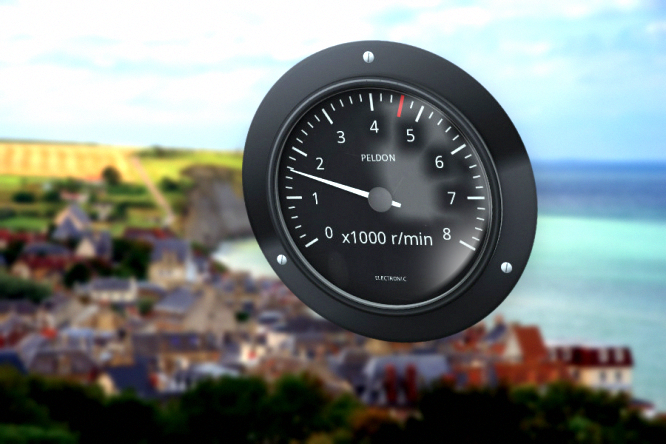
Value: 1600 rpm
